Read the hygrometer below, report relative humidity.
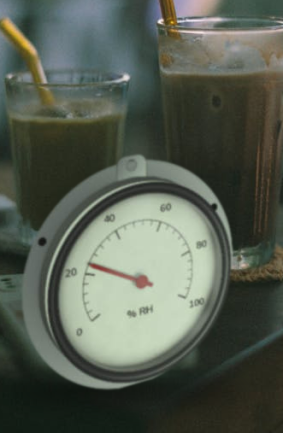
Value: 24 %
